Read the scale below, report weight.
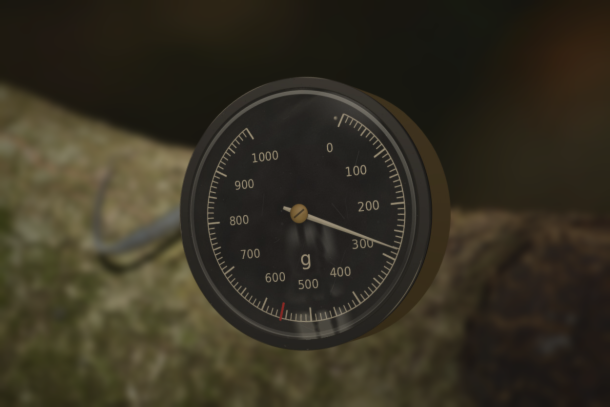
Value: 280 g
